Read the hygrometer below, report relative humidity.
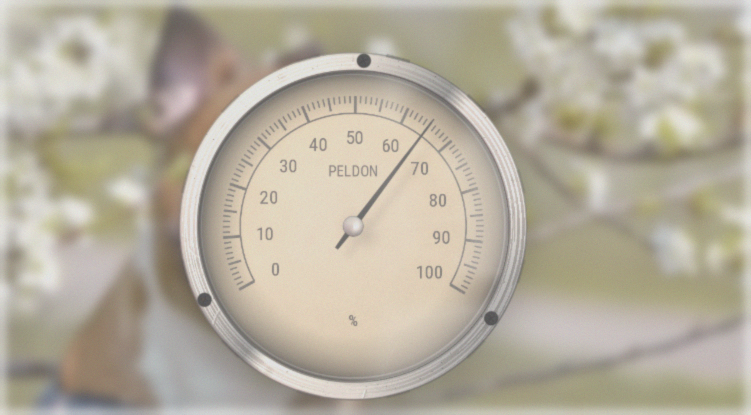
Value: 65 %
